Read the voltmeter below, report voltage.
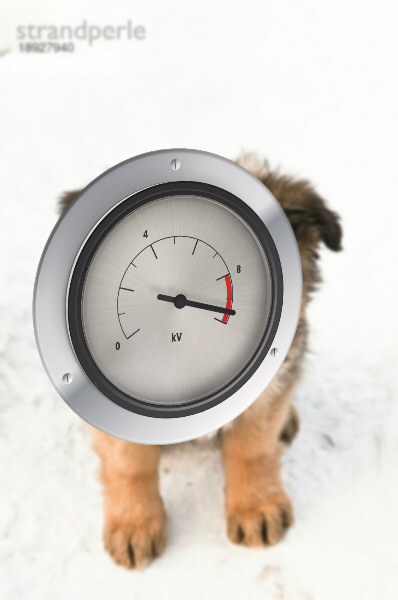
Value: 9.5 kV
